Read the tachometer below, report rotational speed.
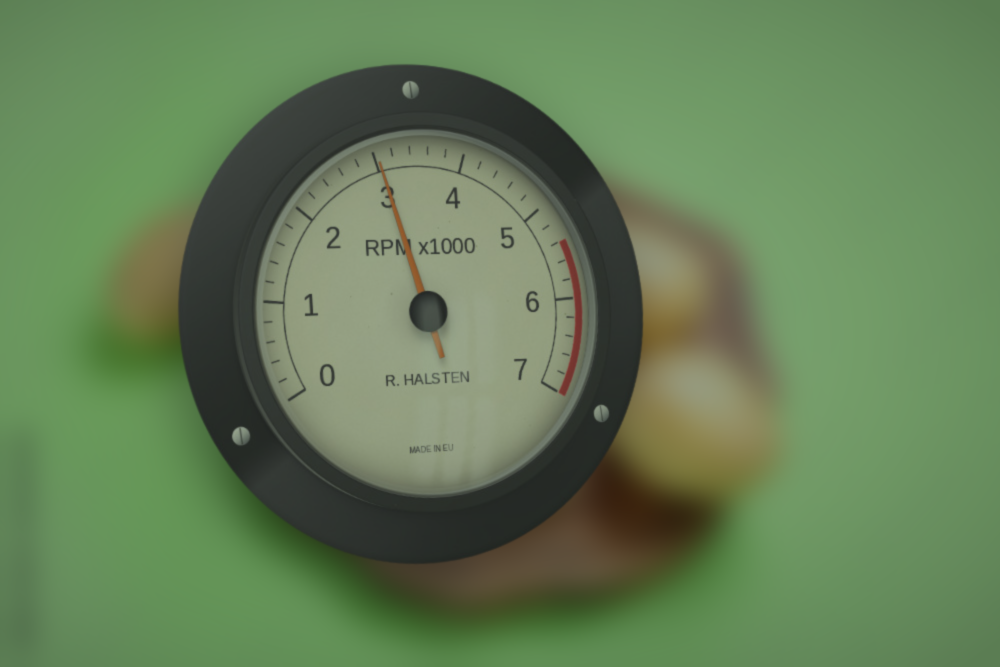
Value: 3000 rpm
